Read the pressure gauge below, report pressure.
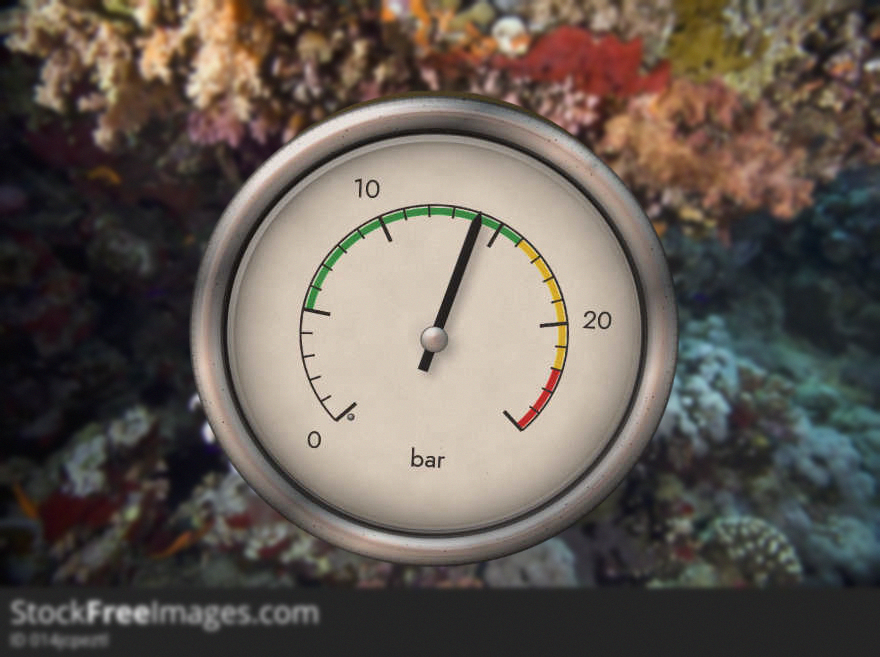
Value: 14 bar
